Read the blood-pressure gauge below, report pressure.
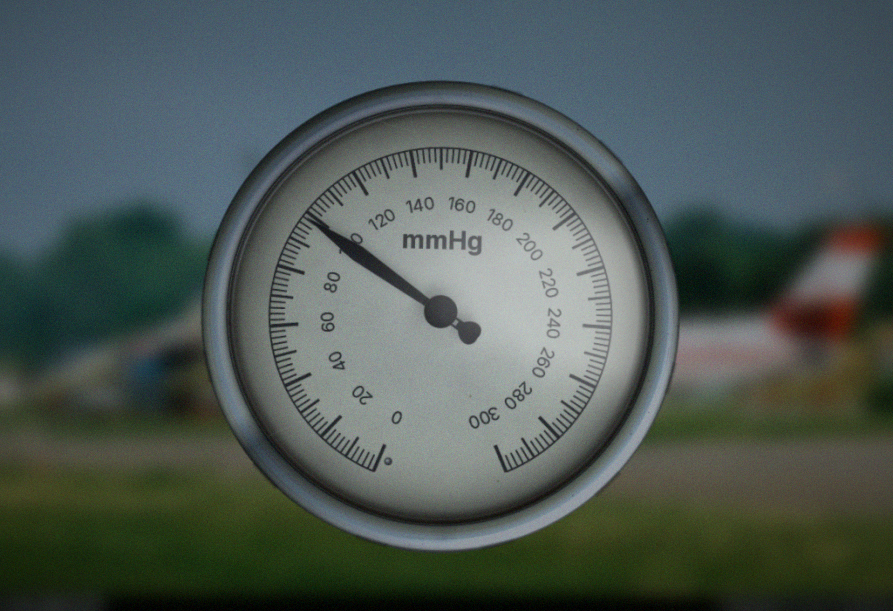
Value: 98 mmHg
